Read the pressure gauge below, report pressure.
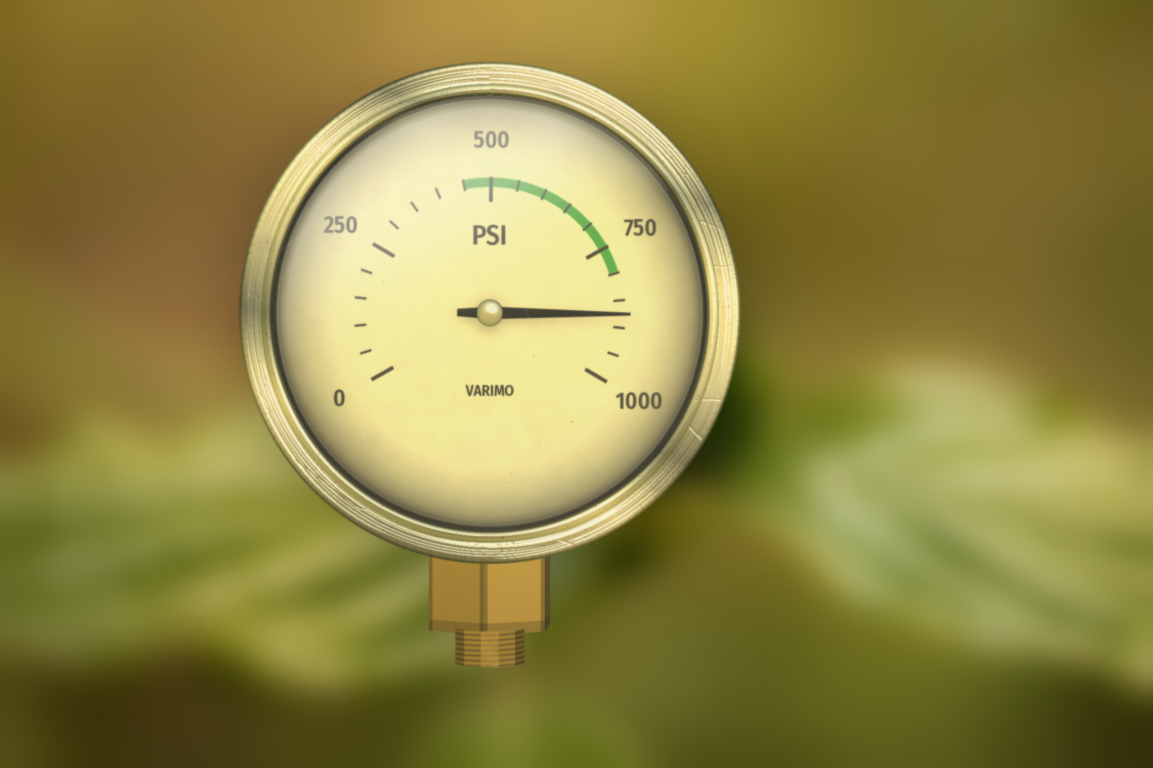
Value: 875 psi
